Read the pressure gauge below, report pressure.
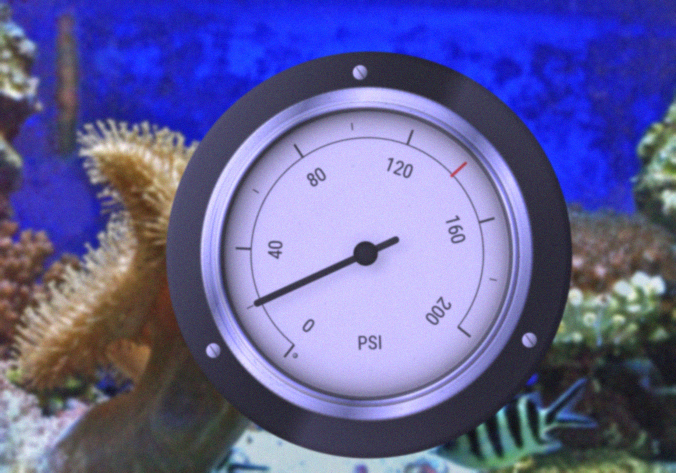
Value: 20 psi
